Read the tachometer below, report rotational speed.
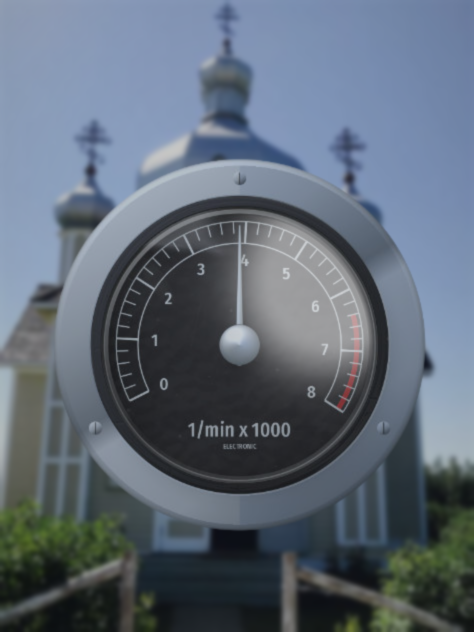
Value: 3900 rpm
